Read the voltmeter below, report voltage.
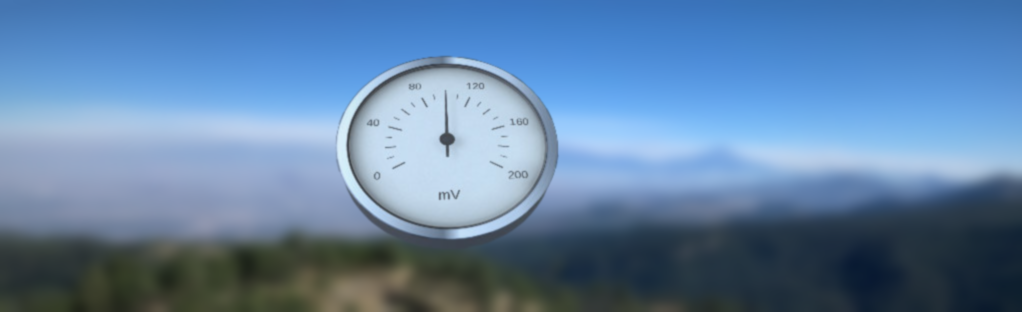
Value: 100 mV
